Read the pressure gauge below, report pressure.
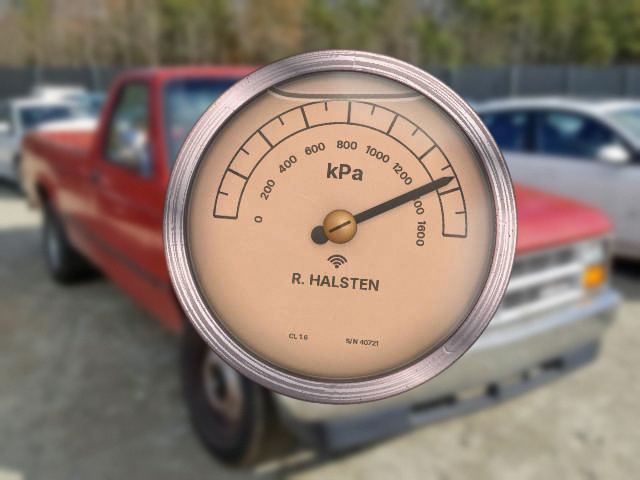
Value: 1350 kPa
